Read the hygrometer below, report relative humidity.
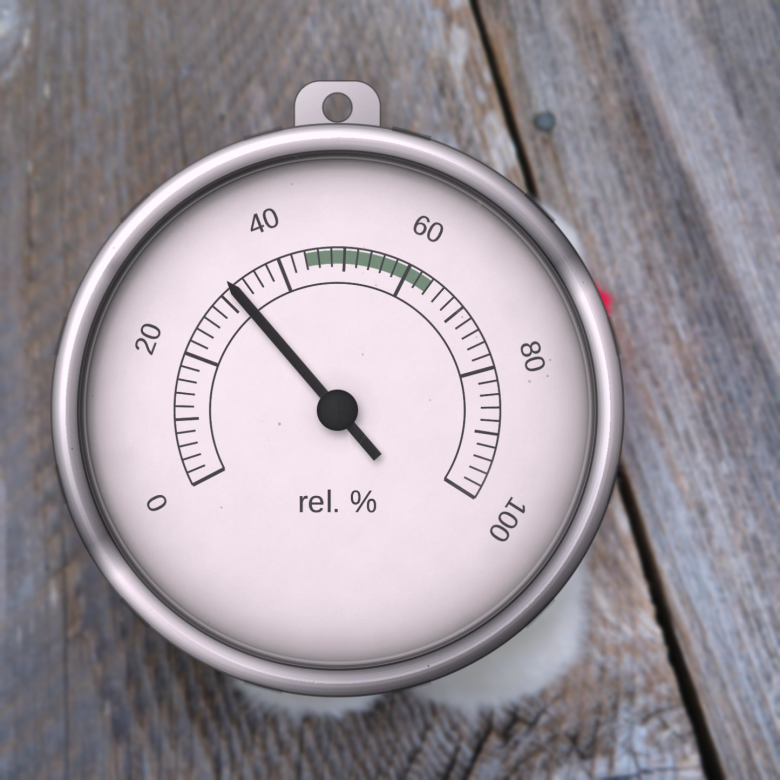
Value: 32 %
